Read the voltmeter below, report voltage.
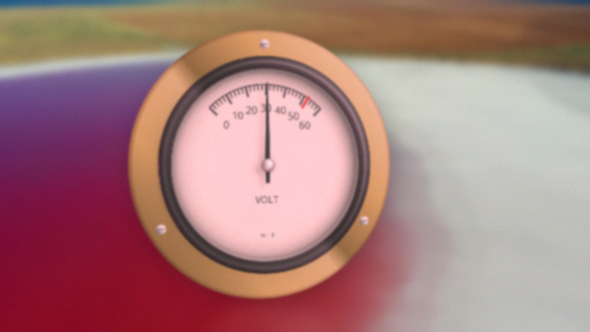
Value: 30 V
